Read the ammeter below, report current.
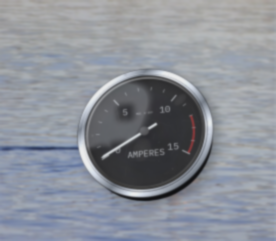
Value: 0 A
